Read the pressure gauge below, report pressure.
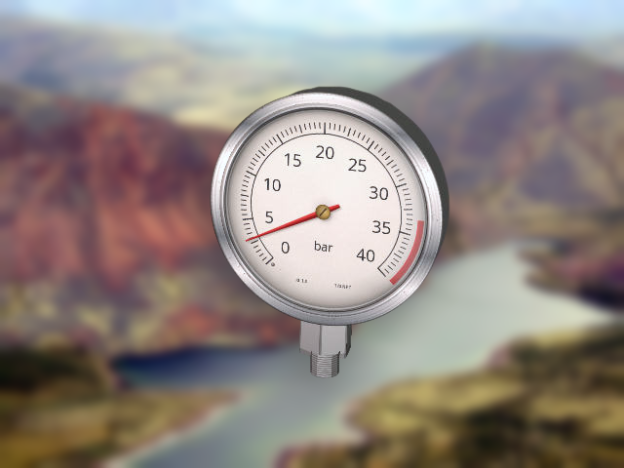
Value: 3 bar
